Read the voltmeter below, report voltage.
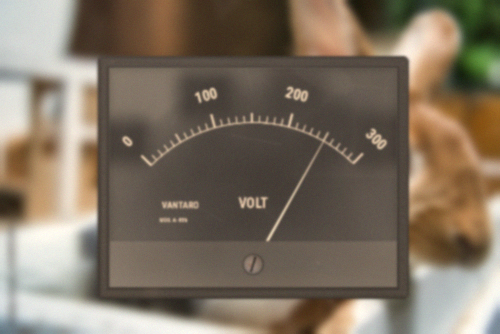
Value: 250 V
